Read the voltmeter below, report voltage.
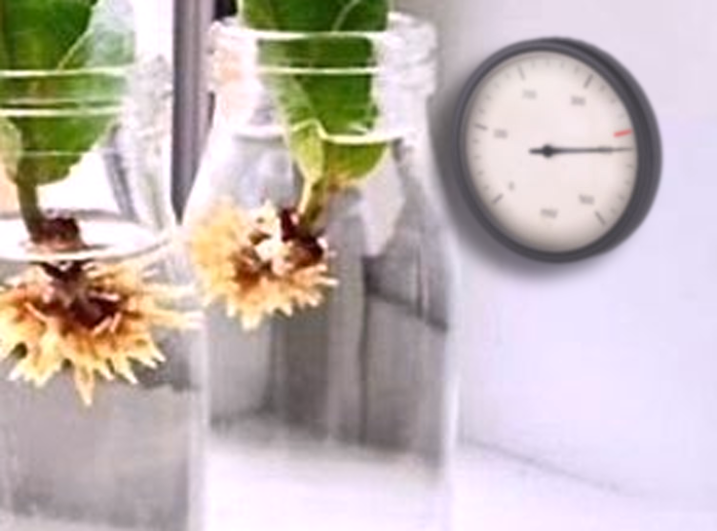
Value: 400 mV
